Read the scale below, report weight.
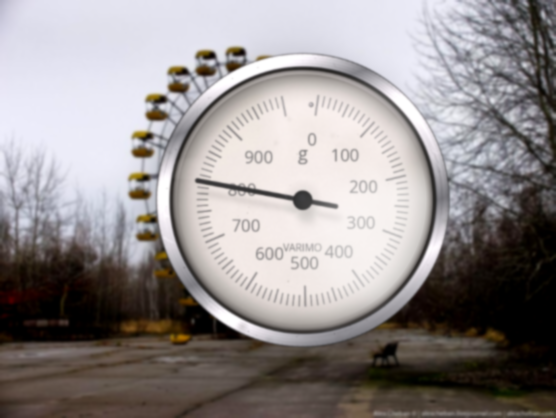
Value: 800 g
